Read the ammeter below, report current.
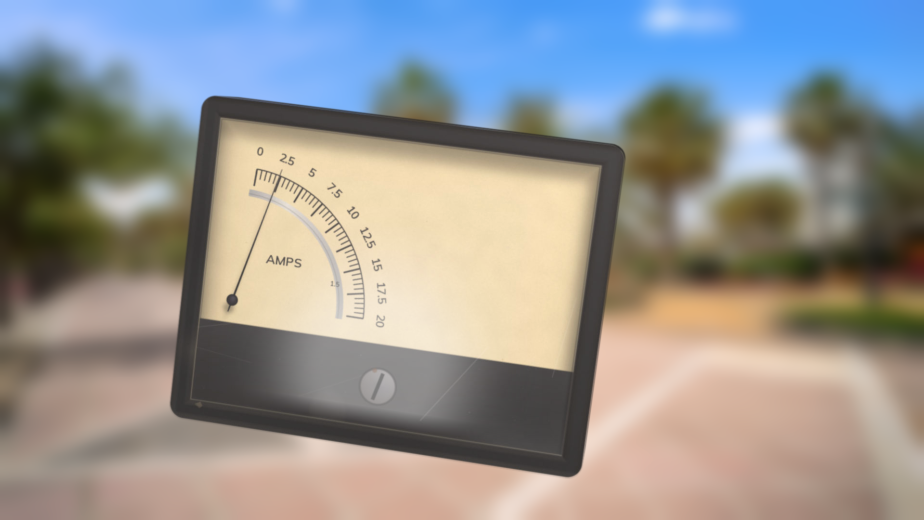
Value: 2.5 A
